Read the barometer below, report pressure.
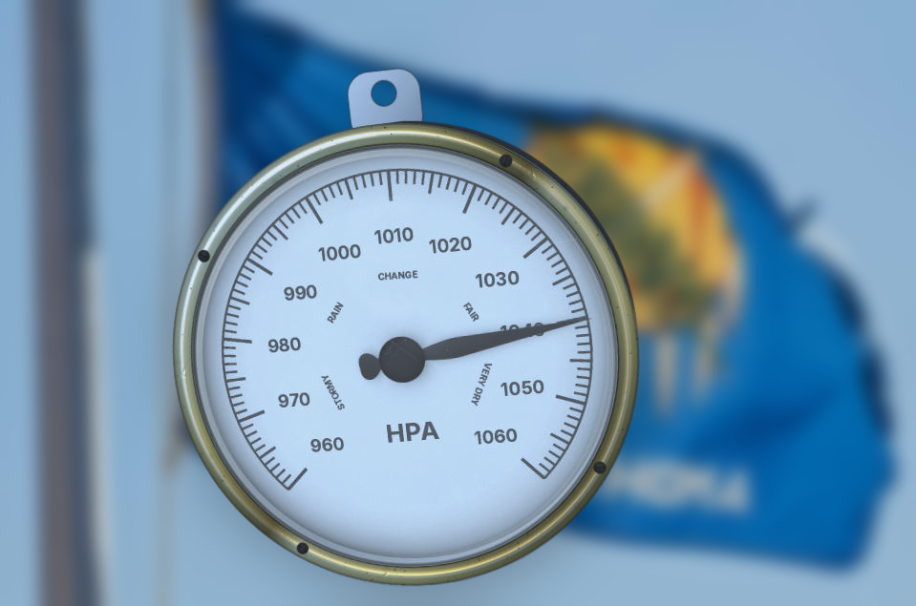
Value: 1040 hPa
